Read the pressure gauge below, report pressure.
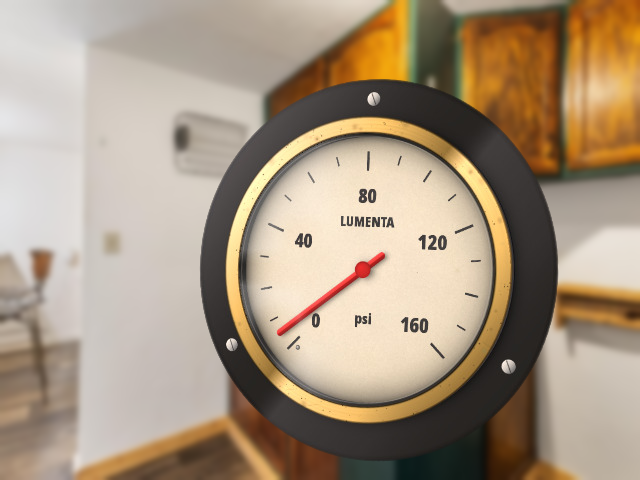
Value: 5 psi
